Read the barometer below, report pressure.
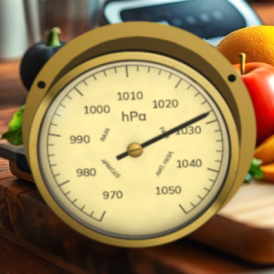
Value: 1028 hPa
